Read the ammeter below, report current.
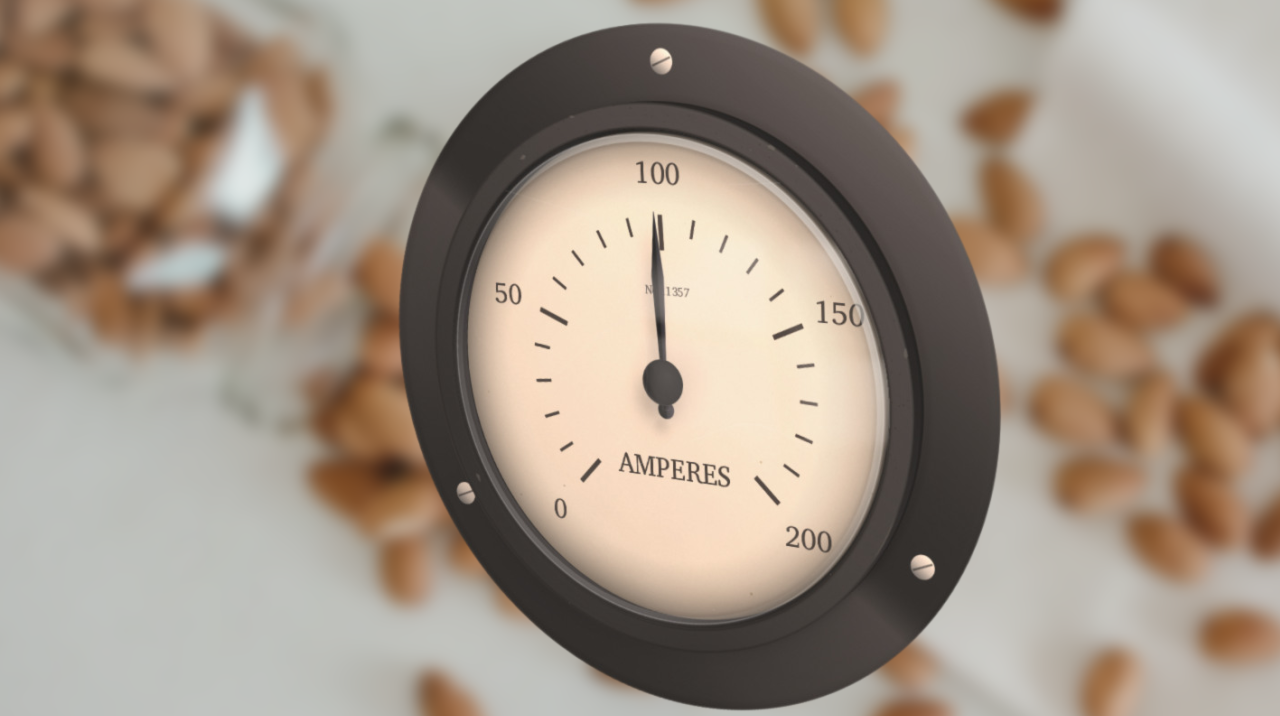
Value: 100 A
